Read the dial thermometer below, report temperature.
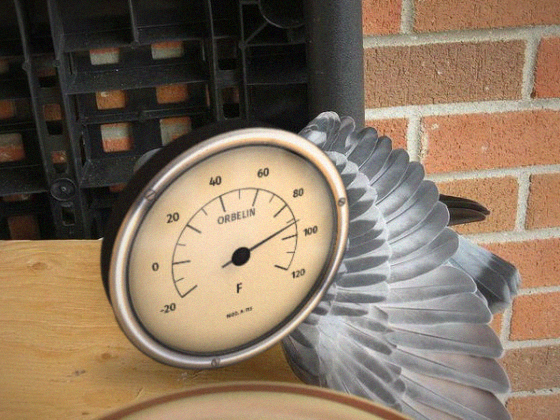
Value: 90 °F
